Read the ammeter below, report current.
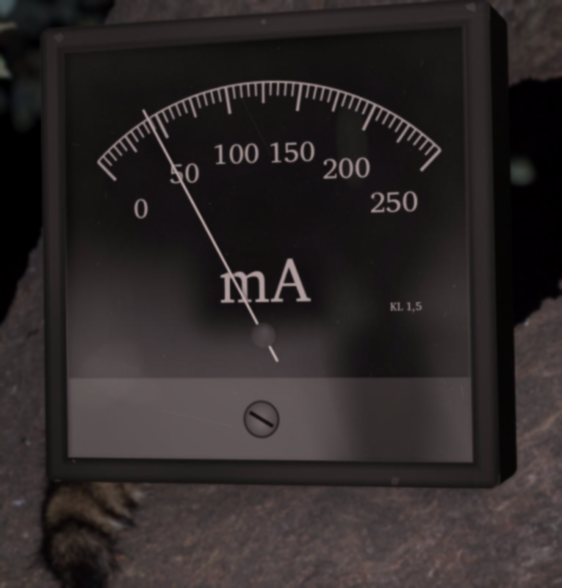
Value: 45 mA
